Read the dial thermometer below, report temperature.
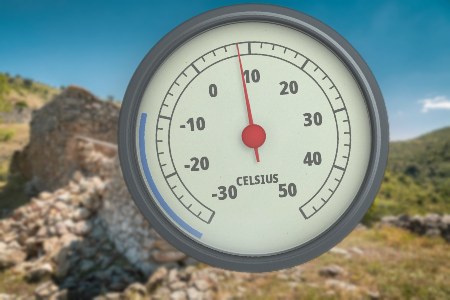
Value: 8 °C
